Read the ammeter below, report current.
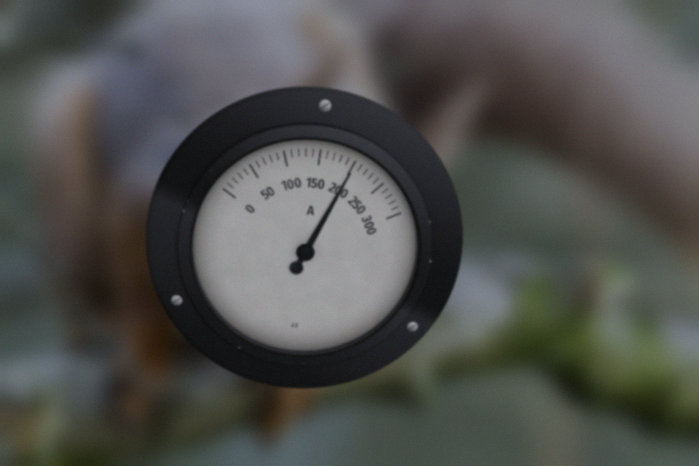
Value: 200 A
